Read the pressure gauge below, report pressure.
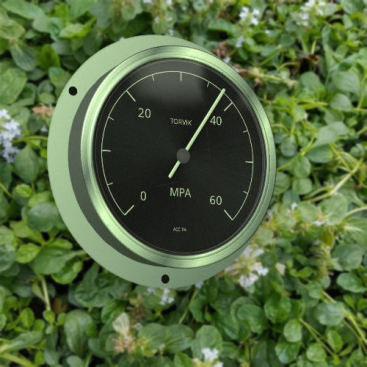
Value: 37.5 MPa
